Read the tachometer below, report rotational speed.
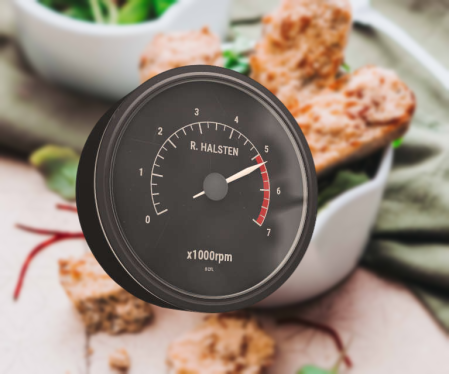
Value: 5250 rpm
